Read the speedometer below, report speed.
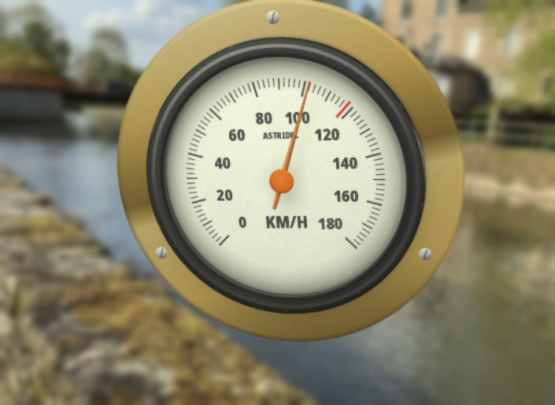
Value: 102 km/h
